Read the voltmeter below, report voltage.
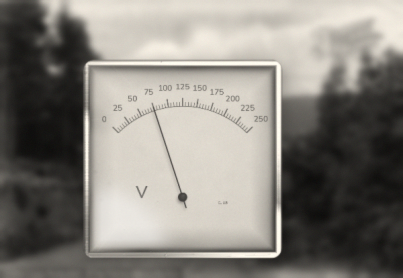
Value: 75 V
